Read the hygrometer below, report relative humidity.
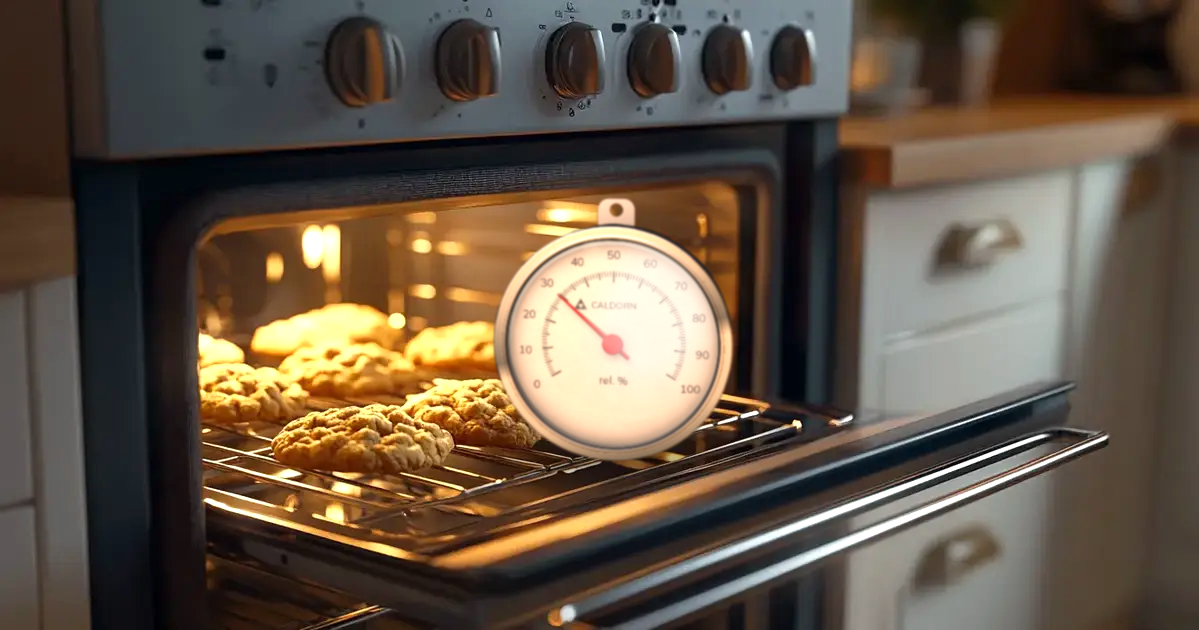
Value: 30 %
